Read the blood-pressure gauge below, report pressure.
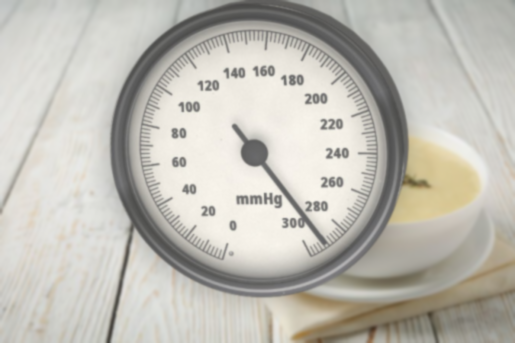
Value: 290 mmHg
